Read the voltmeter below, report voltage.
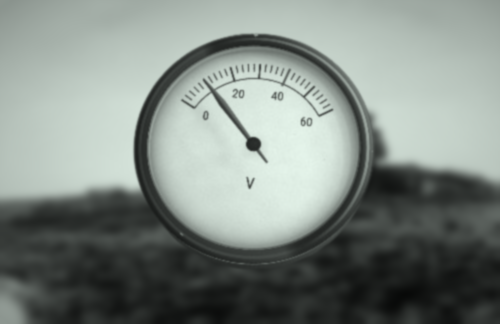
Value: 10 V
